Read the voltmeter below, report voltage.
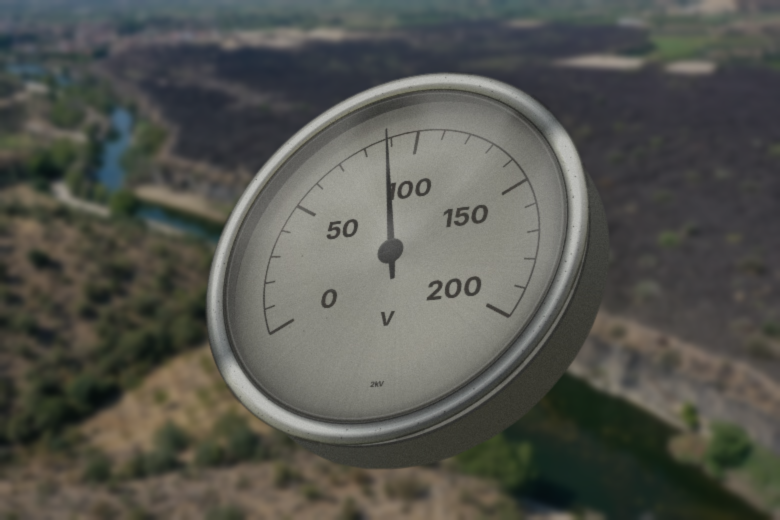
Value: 90 V
